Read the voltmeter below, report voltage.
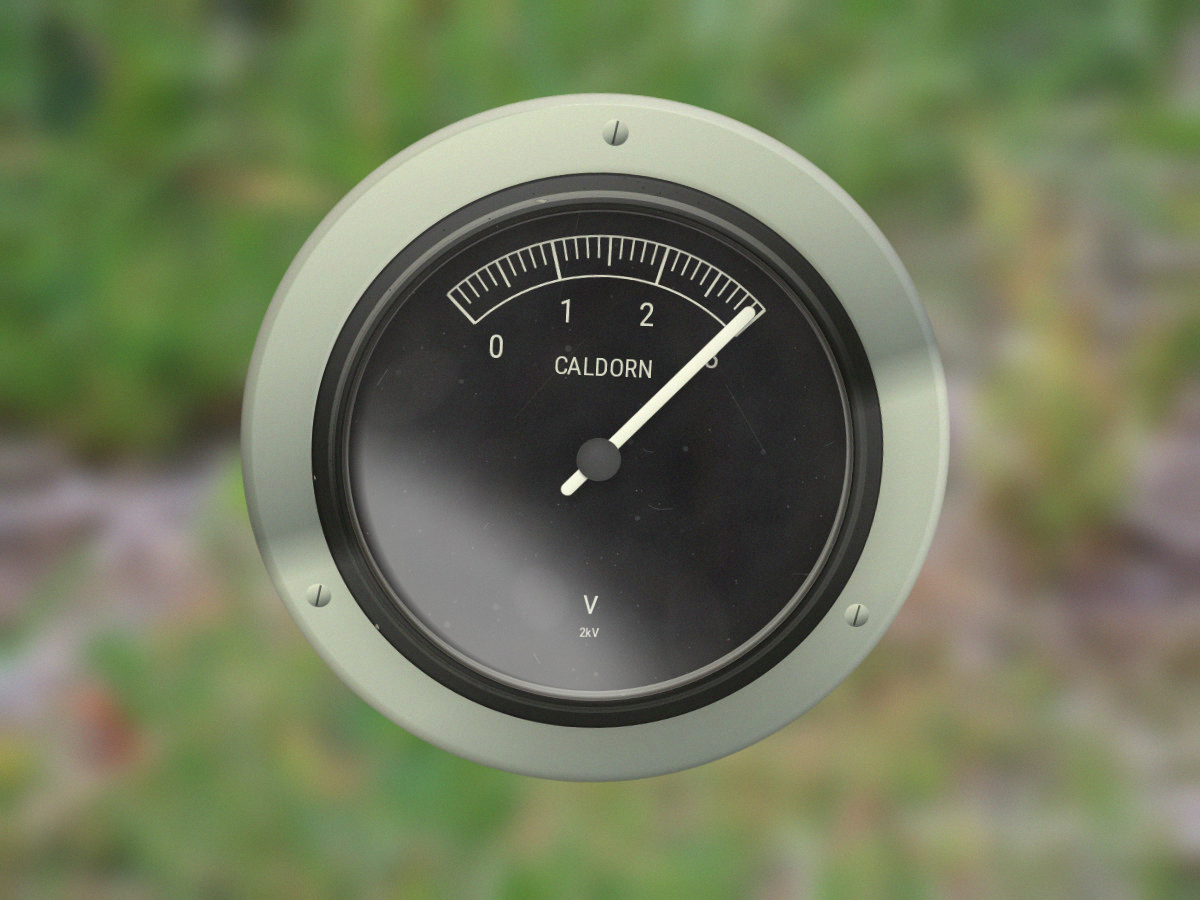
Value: 2.9 V
